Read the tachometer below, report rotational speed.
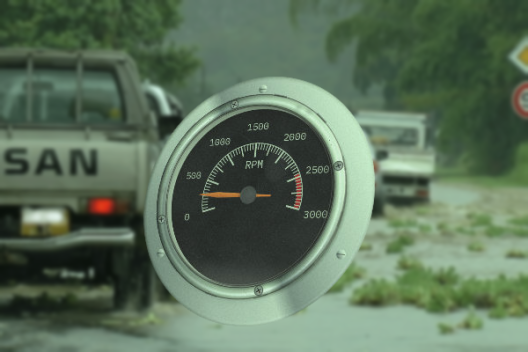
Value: 250 rpm
